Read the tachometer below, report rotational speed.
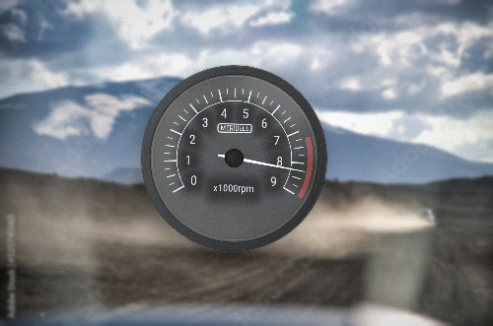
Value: 8250 rpm
